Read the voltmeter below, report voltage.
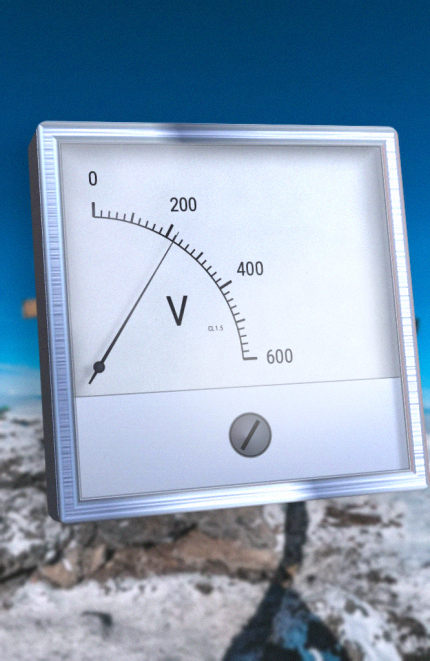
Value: 220 V
